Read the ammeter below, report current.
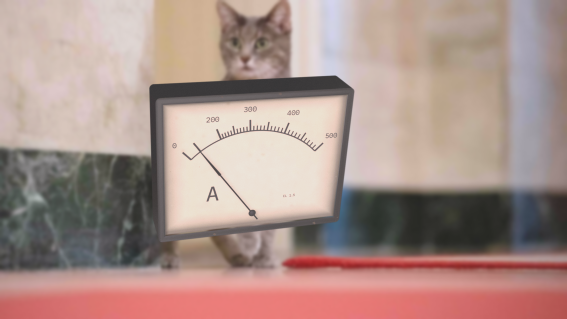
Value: 100 A
